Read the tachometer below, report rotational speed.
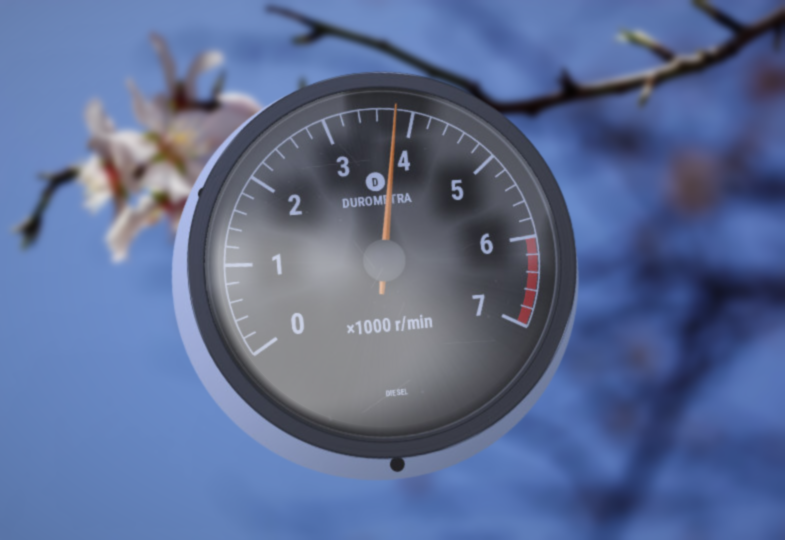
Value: 3800 rpm
